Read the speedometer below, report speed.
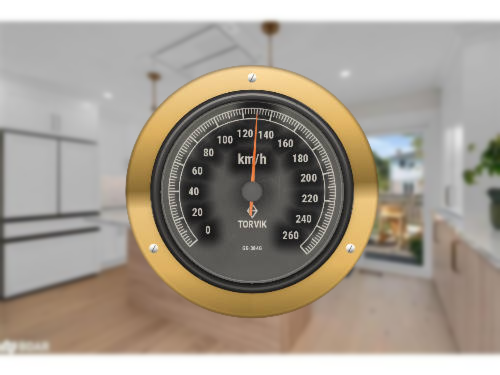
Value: 130 km/h
